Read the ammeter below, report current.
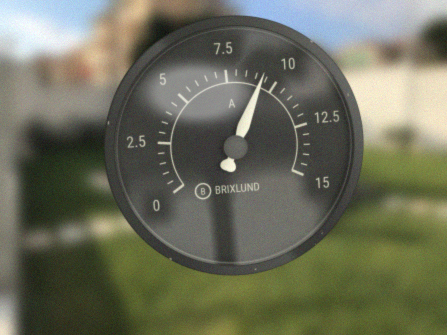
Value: 9.25 A
